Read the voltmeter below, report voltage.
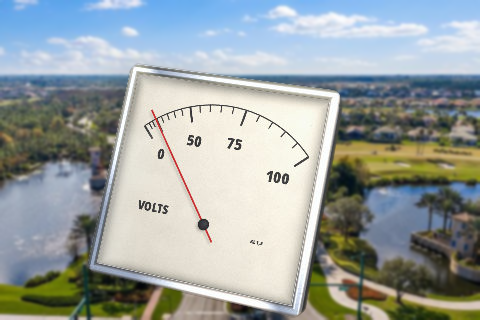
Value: 25 V
